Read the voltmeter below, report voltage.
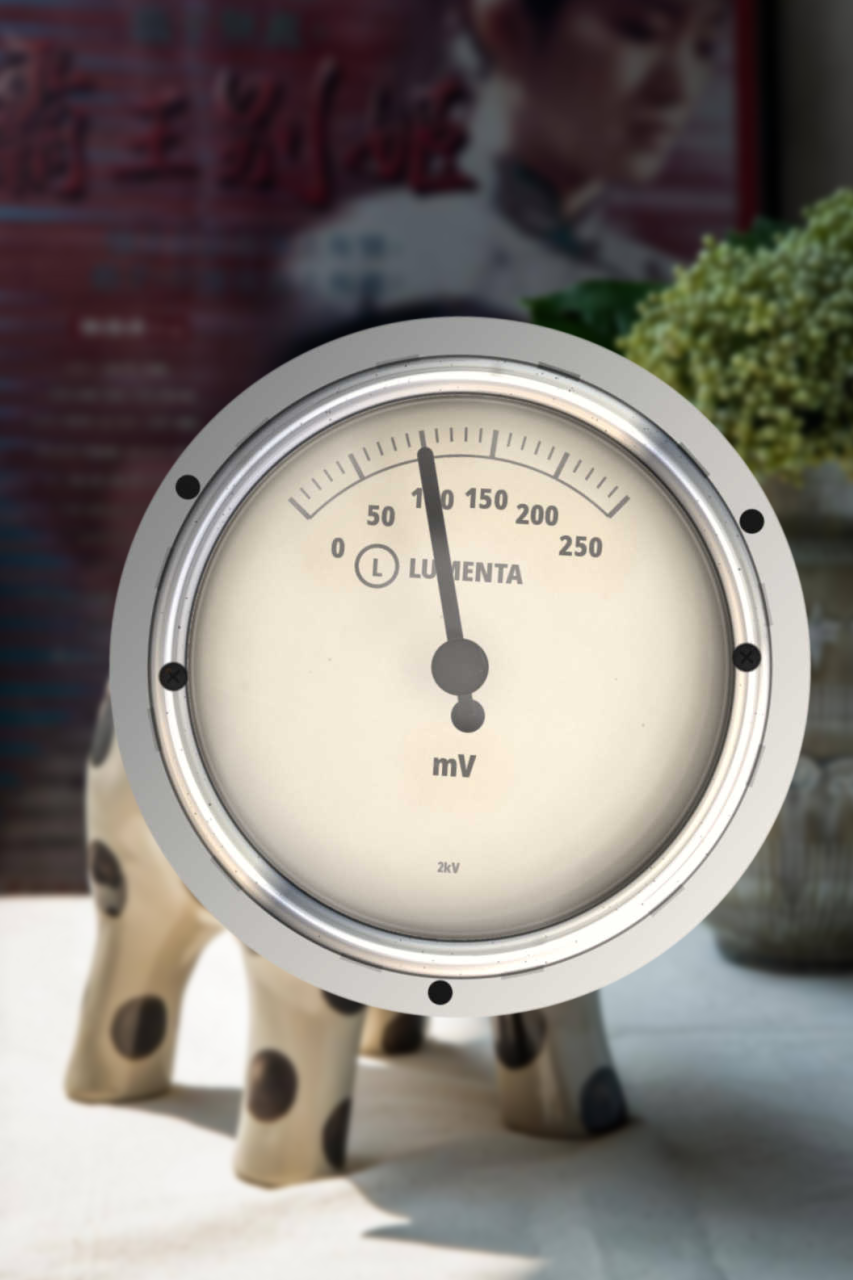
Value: 100 mV
